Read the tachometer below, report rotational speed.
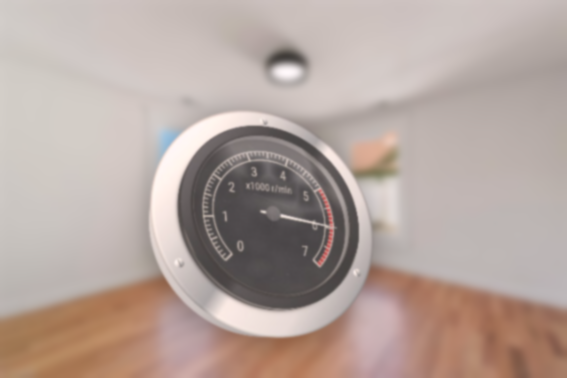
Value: 6000 rpm
